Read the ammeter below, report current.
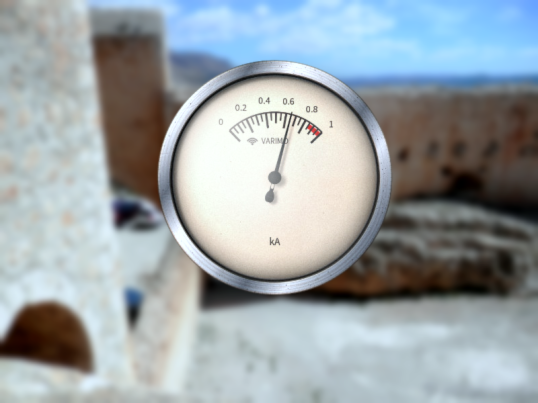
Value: 0.65 kA
